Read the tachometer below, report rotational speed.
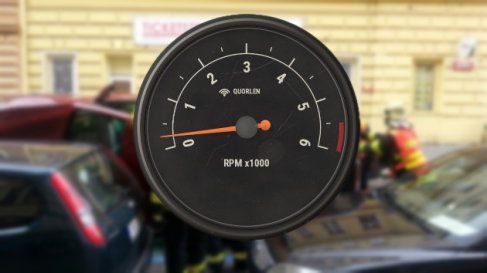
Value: 250 rpm
